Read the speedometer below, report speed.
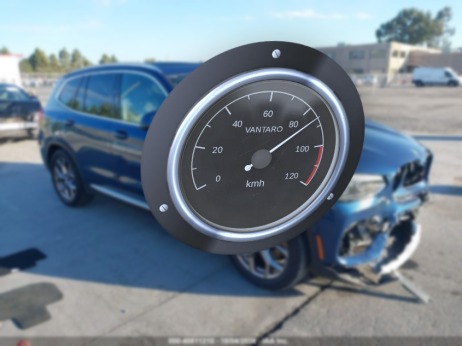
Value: 85 km/h
